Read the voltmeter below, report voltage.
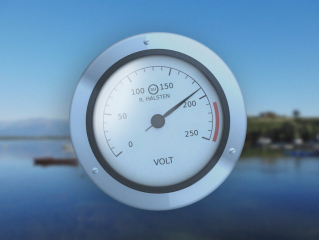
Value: 190 V
